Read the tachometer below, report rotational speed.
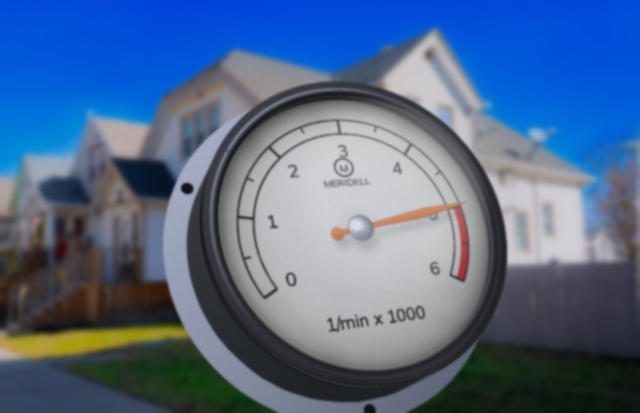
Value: 5000 rpm
